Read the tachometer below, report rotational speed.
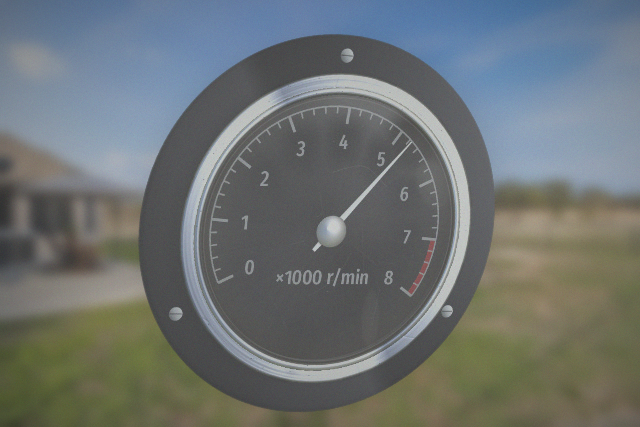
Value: 5200 rpm
